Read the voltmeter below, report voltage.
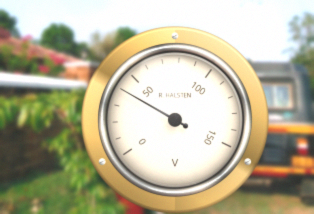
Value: 40 V
